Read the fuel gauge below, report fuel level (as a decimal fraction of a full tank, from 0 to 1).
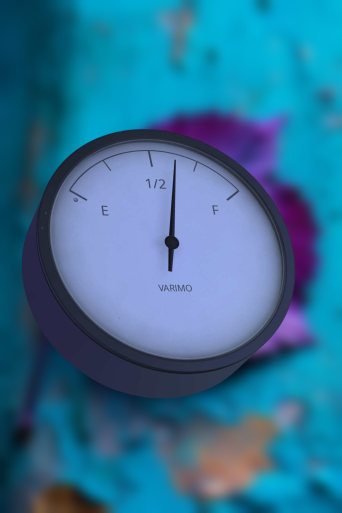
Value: 0.625
